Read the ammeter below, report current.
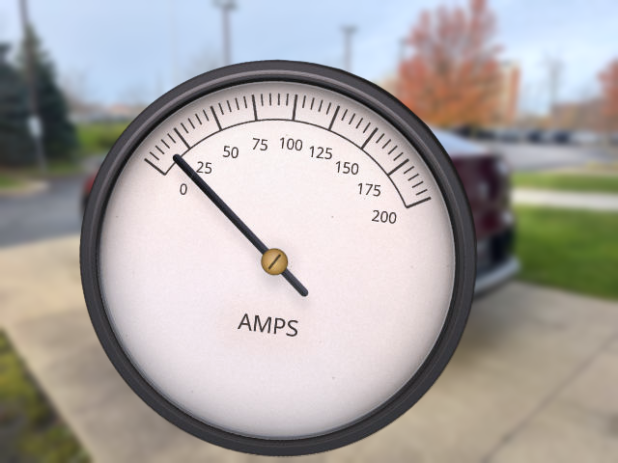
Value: 15 A
